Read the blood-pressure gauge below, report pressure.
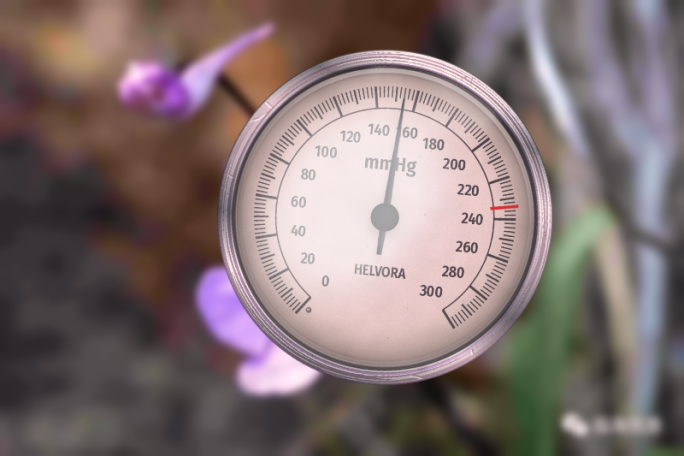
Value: 154 mmHg
